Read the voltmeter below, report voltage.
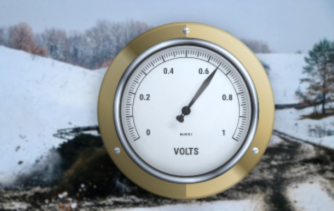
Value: 0.65 V
